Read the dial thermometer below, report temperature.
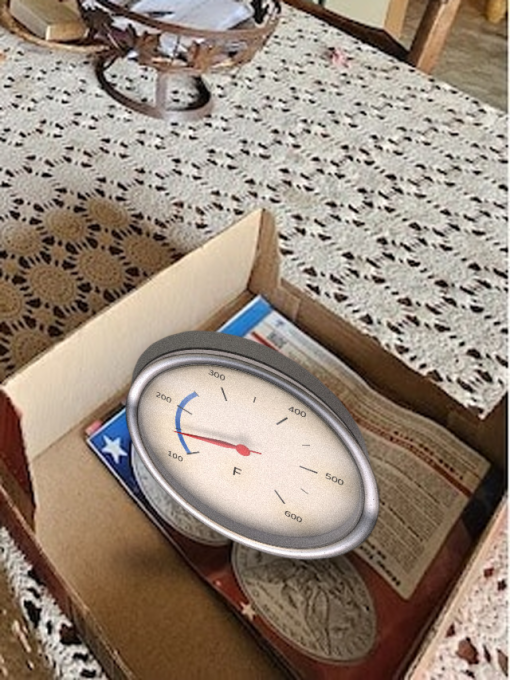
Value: 150 °F
